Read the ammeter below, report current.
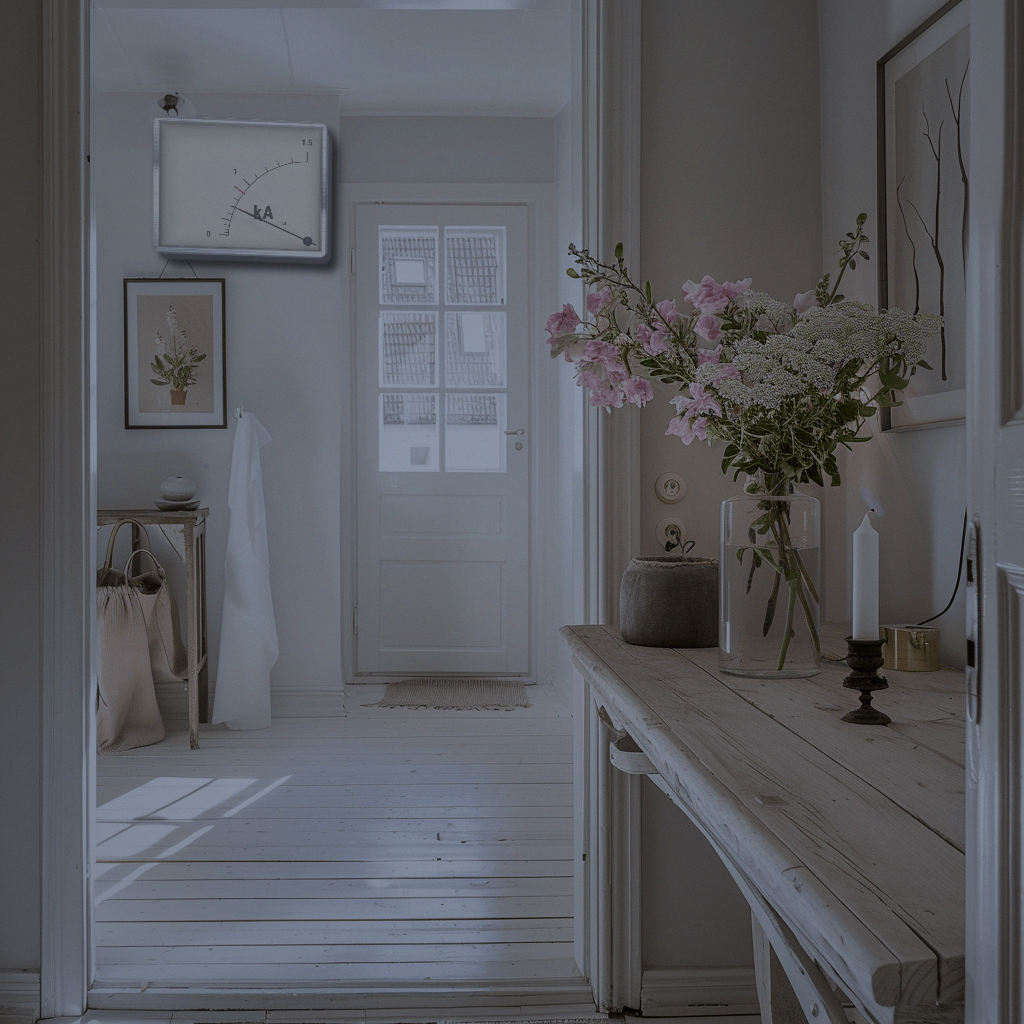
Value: 0.7 kA
